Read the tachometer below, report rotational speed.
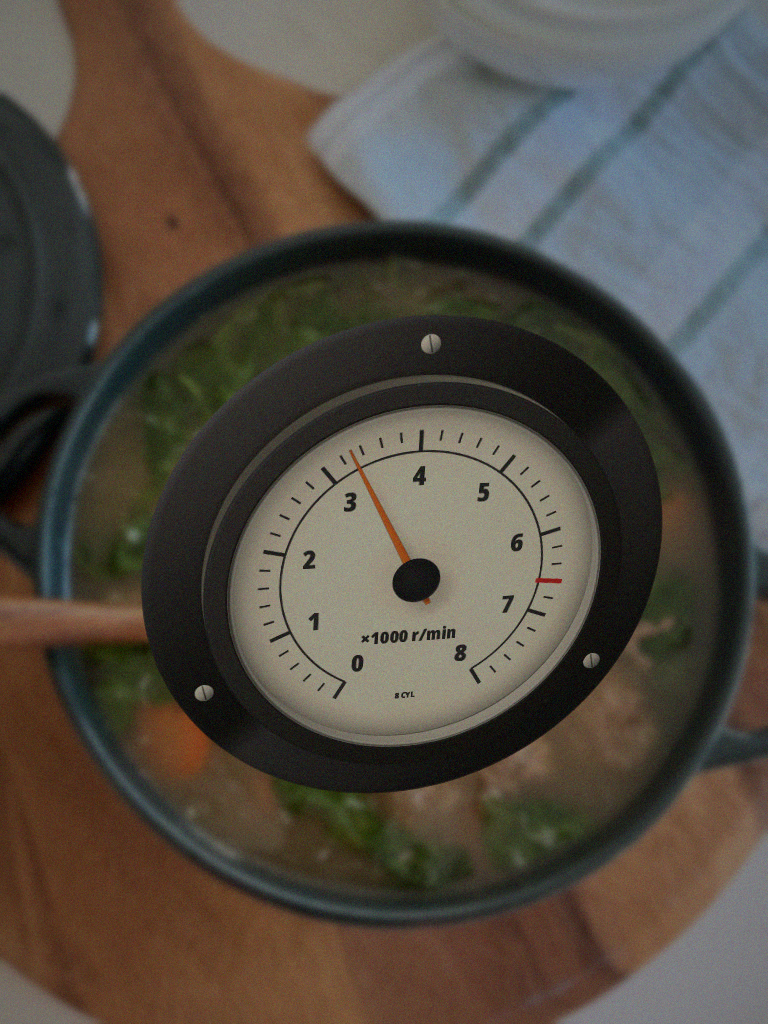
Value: 3300 rpm
